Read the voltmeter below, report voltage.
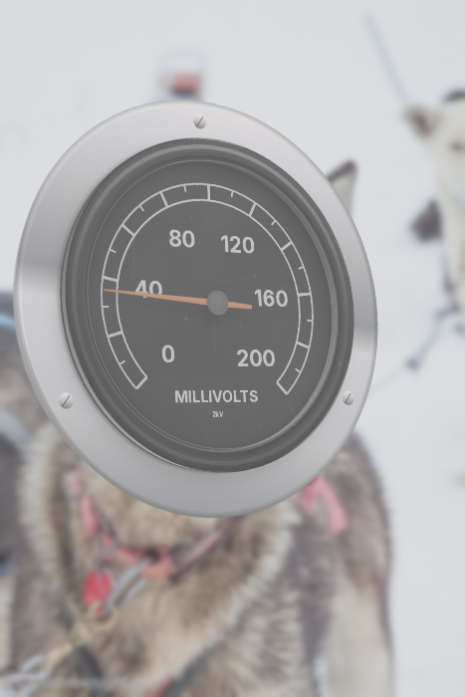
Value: 35 mV
